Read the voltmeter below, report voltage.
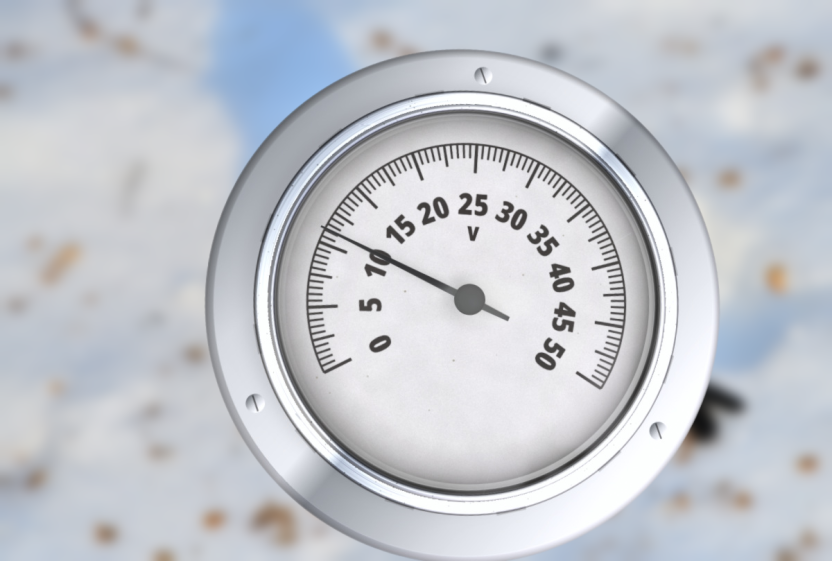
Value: 11 V
